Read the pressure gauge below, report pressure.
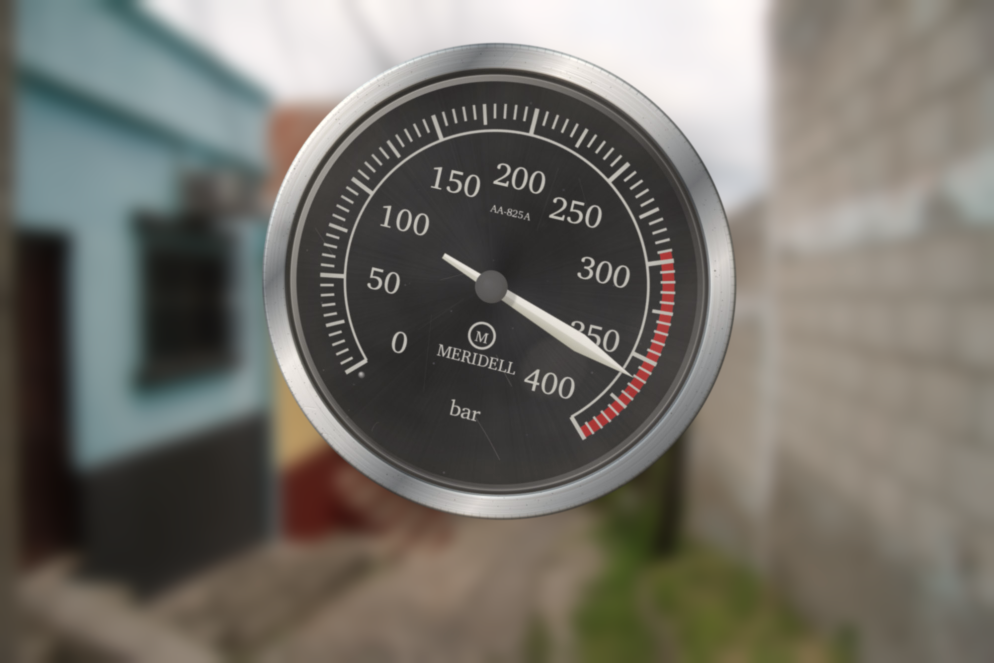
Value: 360 bar
